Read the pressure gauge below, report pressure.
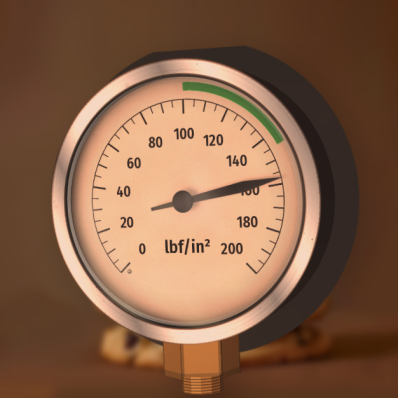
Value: 157.5 psi
